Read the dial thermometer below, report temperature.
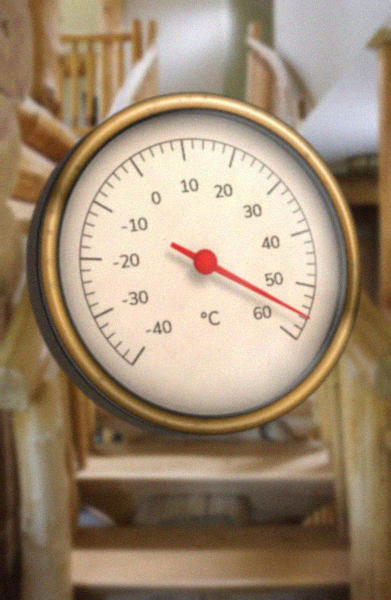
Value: 56 °C
